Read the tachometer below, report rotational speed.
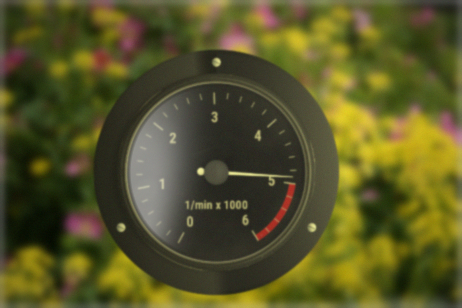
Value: 4900 rpm
